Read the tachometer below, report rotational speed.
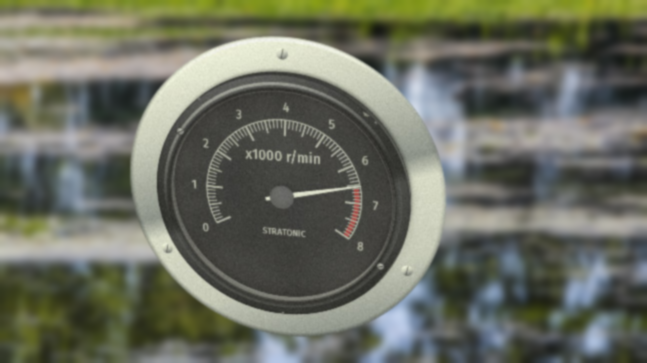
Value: 6500 rpm
